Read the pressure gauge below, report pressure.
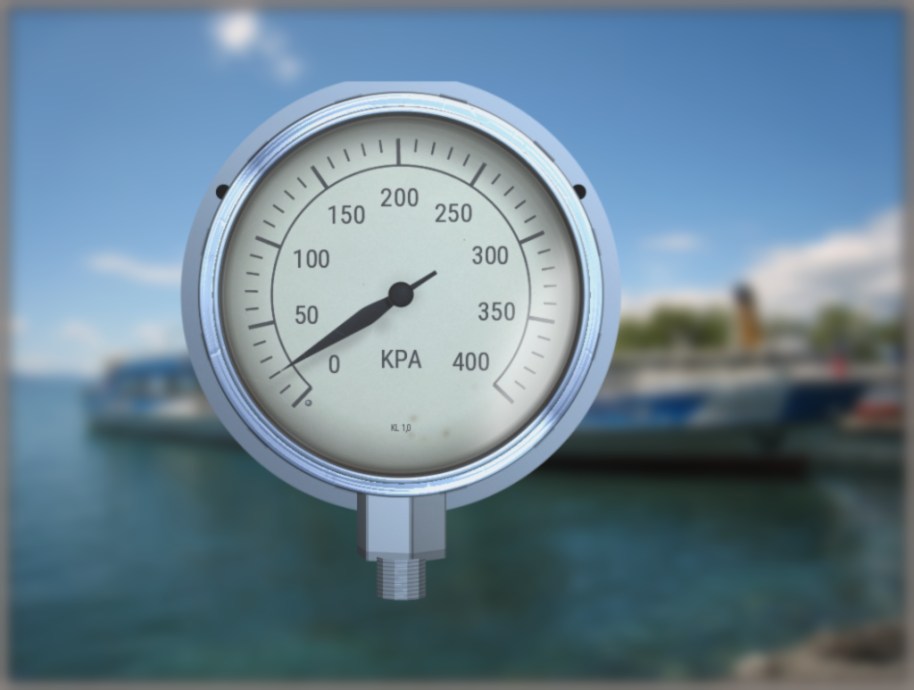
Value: 20 kPa
